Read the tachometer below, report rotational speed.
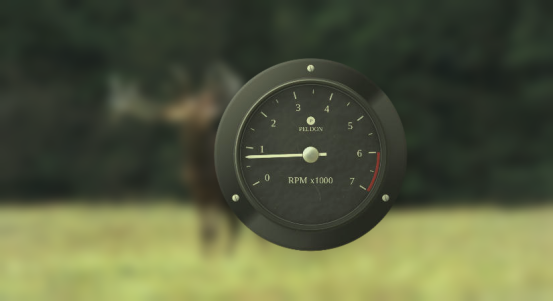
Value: 750 rpm
